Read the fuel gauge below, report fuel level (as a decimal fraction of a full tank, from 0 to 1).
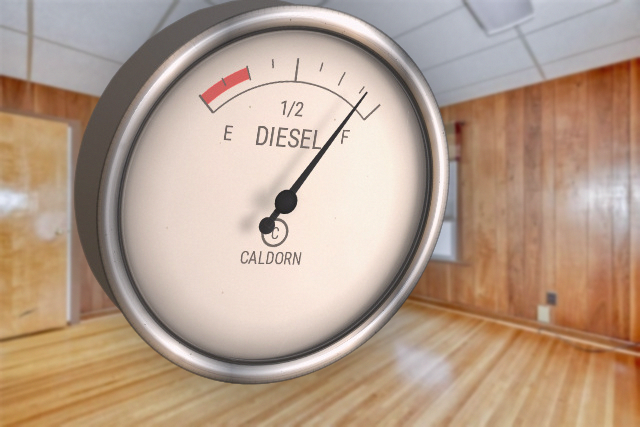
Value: 0.875
